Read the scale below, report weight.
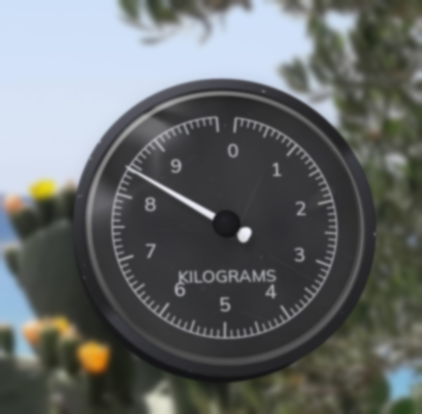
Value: 8.4 kg
